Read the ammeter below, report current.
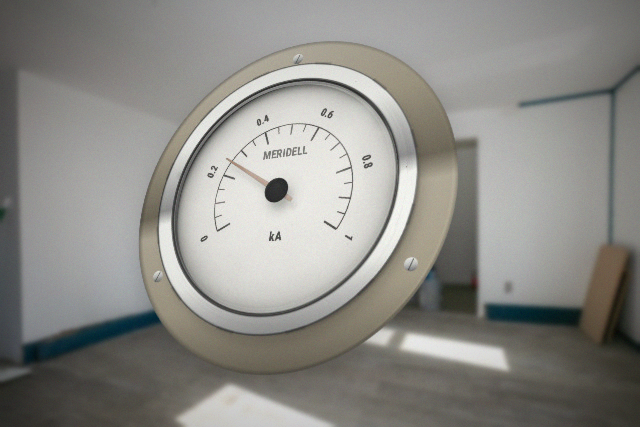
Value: 0.25 kA
